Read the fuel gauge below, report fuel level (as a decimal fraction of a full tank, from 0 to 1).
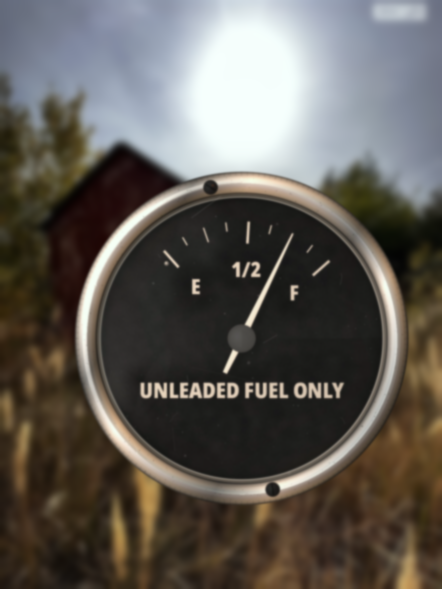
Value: 0.75
